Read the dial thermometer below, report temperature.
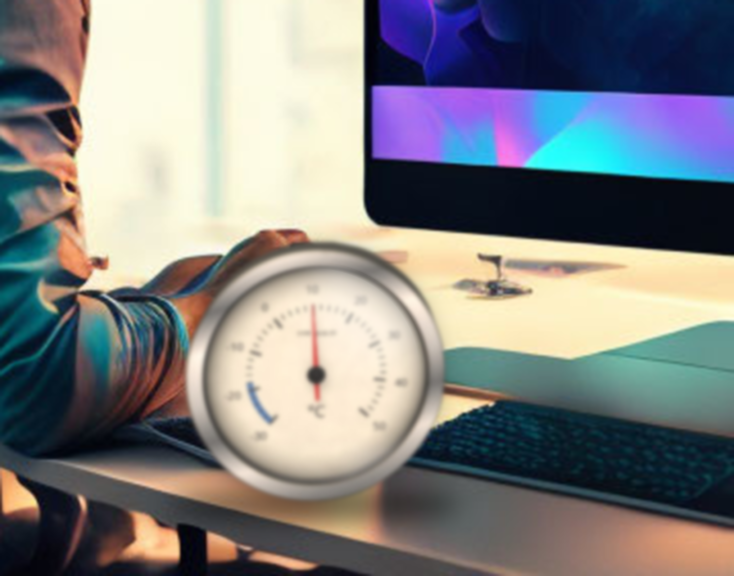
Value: 10 °C
